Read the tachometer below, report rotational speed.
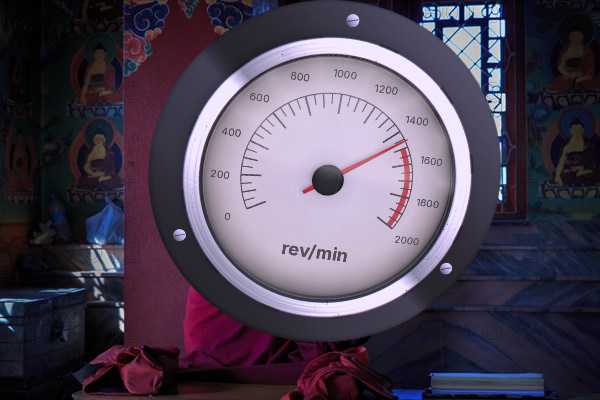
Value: 1450 rpm
